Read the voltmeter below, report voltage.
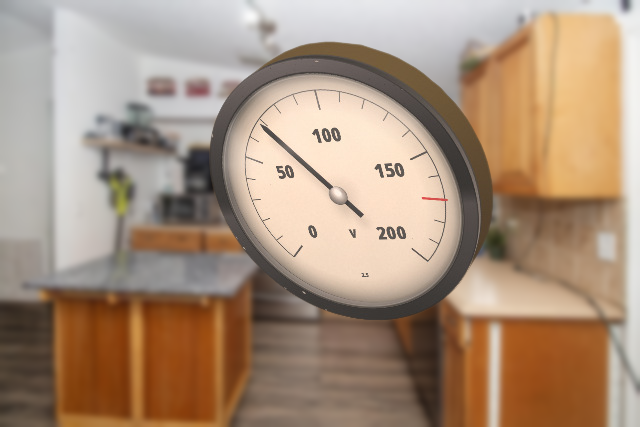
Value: 70 V
